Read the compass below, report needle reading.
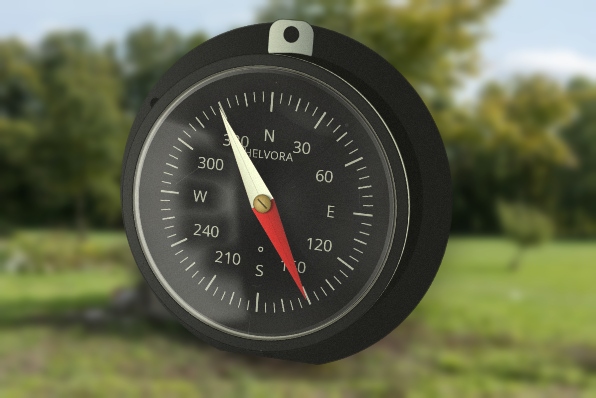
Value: 150 °
